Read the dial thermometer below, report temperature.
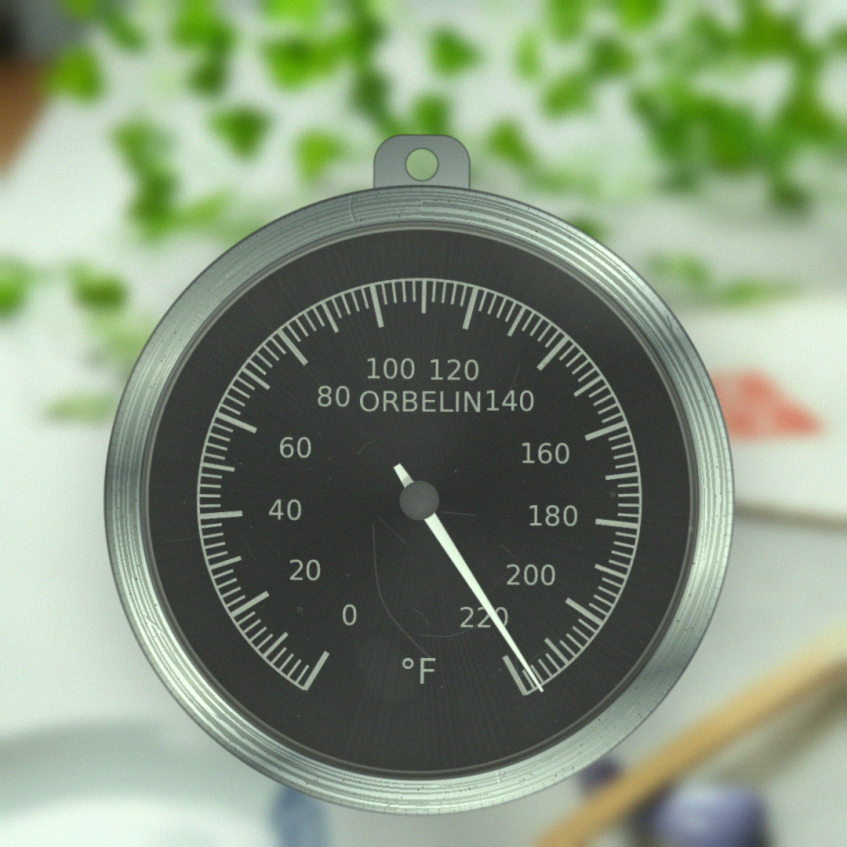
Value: 217 °F
